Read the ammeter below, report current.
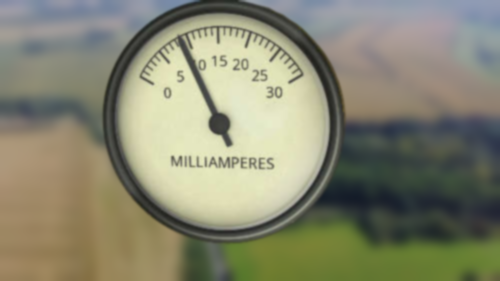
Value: 9 mA
